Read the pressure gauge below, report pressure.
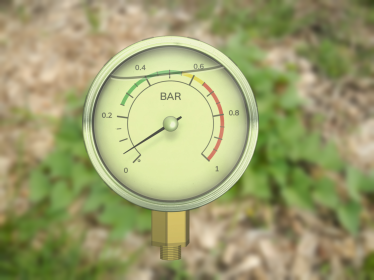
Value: 0.05 bar
